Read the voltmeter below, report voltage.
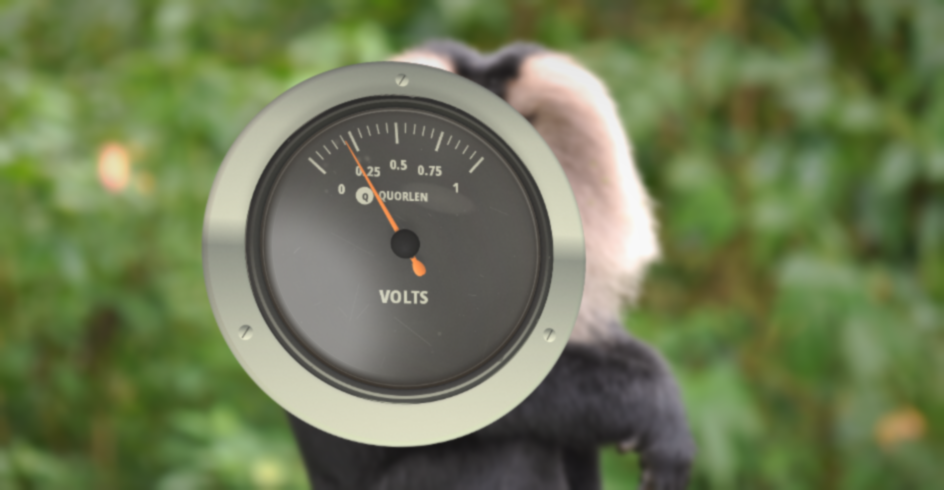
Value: 0.2 V
